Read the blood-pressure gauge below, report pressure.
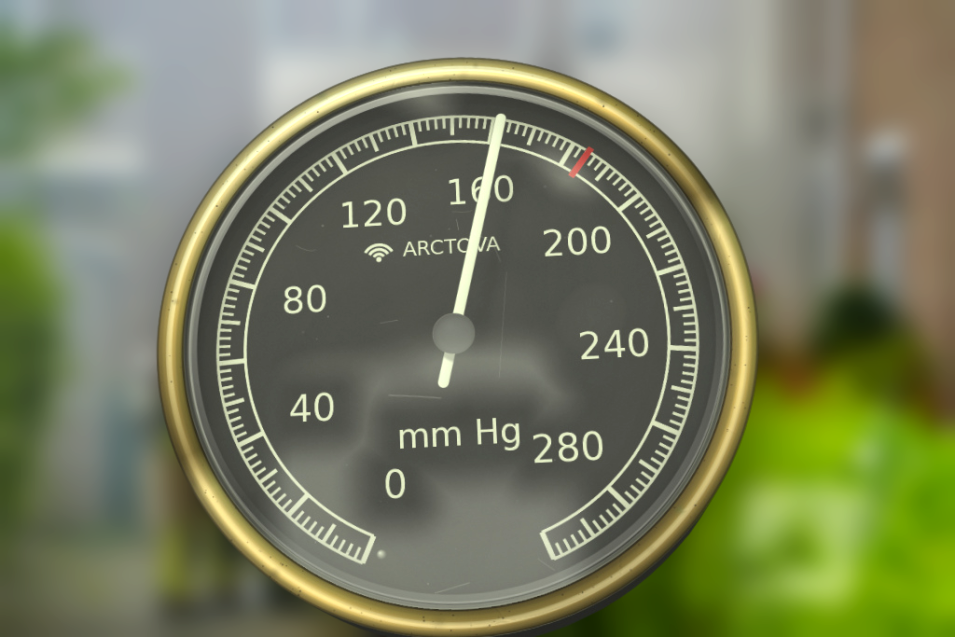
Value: 162 mmHg
